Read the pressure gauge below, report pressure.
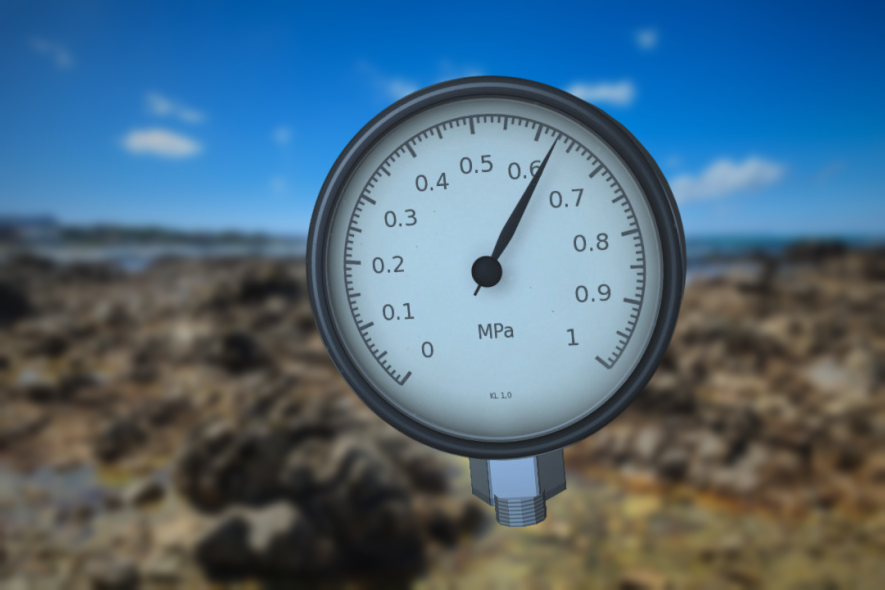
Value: 0.63 MPa
